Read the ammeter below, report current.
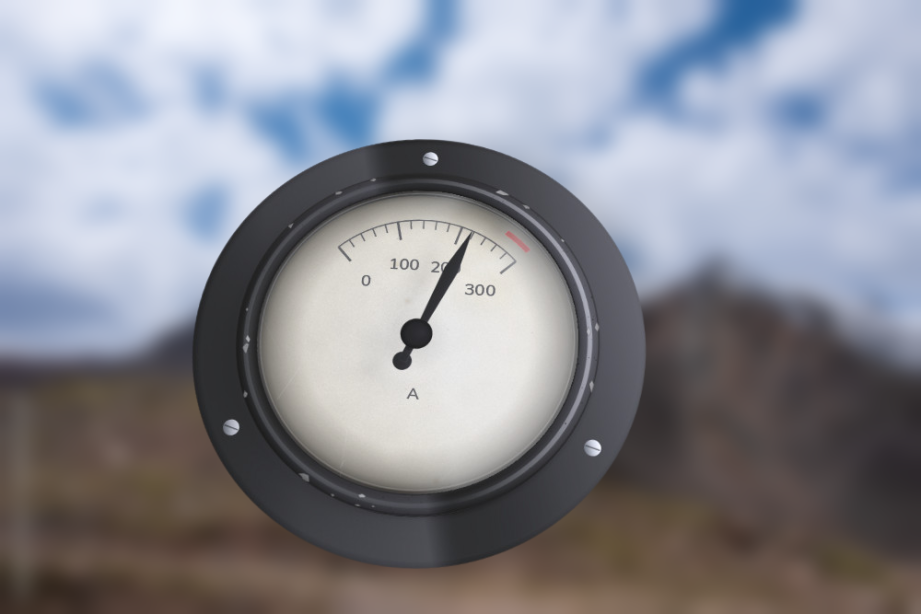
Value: 220 A
